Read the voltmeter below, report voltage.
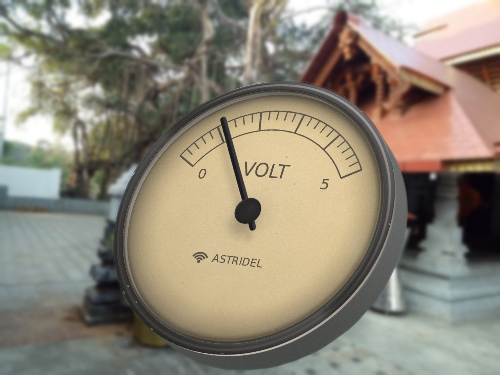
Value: 1.2 V
